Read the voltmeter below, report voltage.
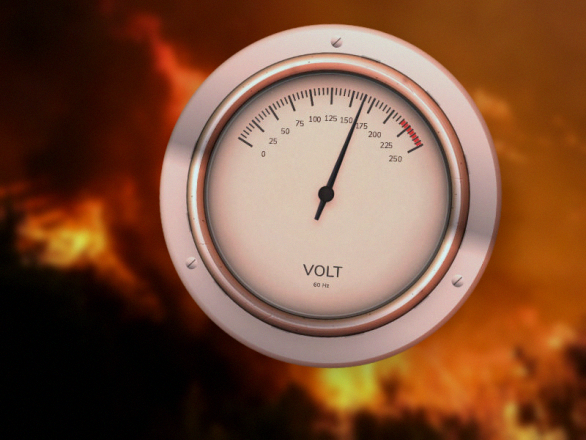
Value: 165 V
